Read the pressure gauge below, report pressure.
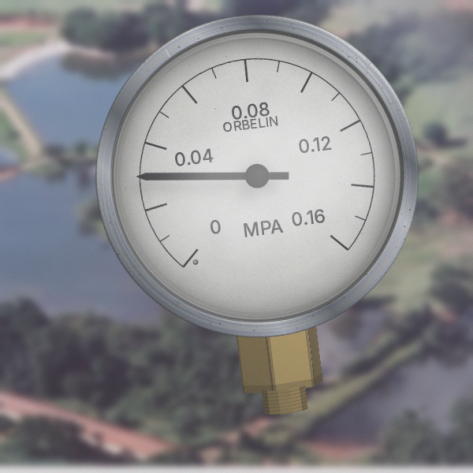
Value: 0.03 MPa
